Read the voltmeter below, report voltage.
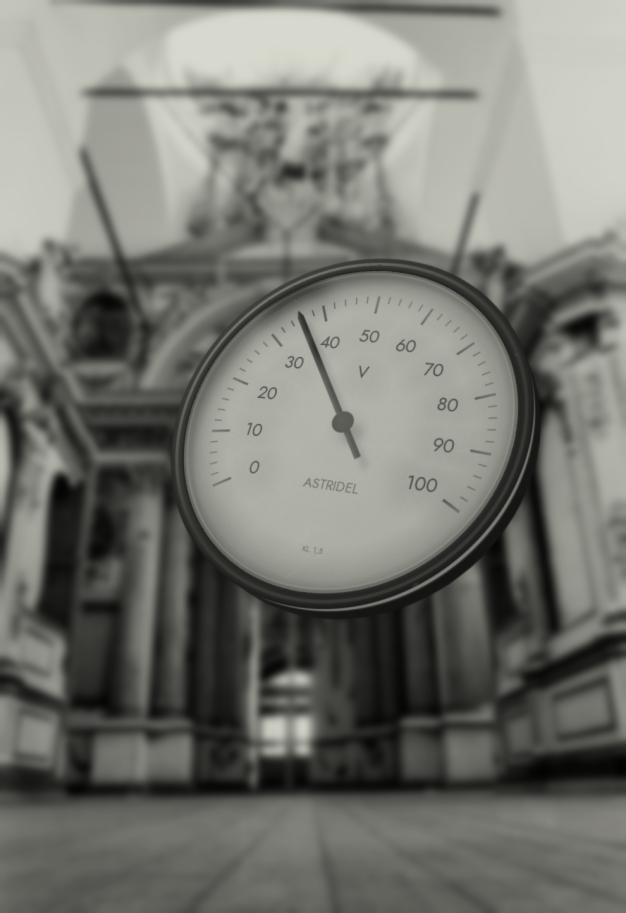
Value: 36 V
